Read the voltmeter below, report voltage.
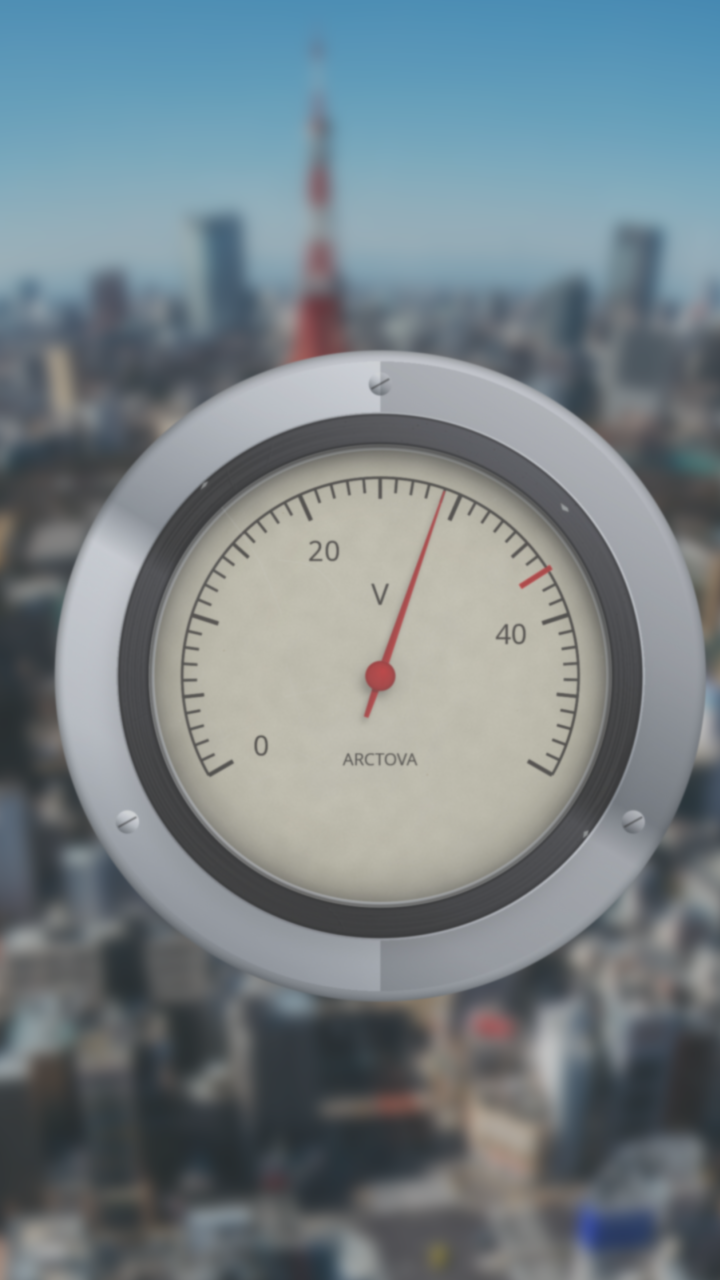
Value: 29 V
